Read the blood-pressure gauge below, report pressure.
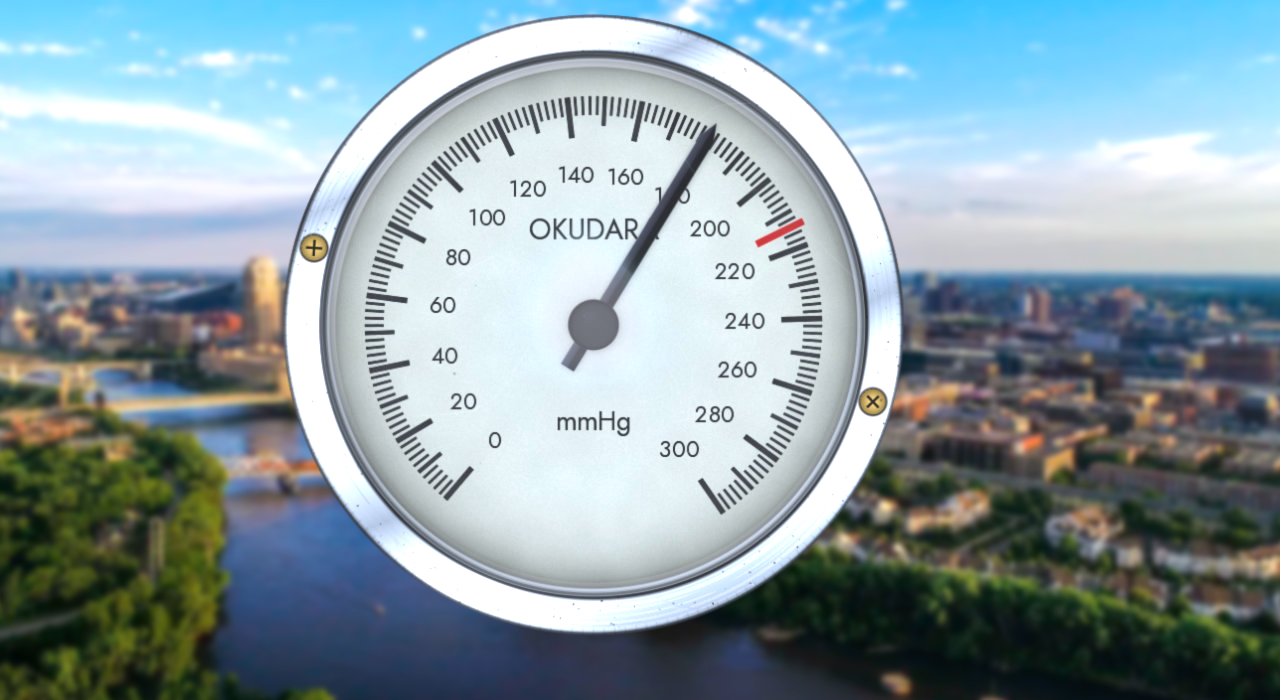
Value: 180 mmHg
